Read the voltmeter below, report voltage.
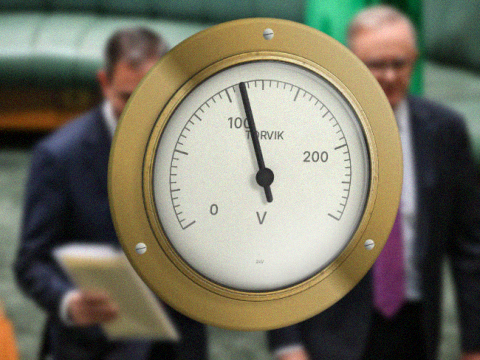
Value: 110 V
